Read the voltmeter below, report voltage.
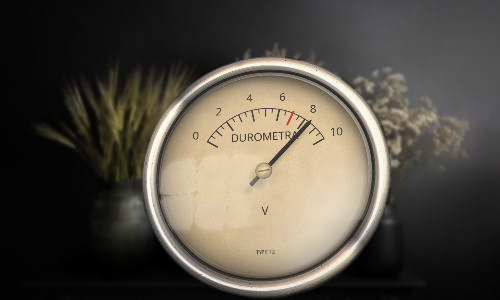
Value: 8.5 V
